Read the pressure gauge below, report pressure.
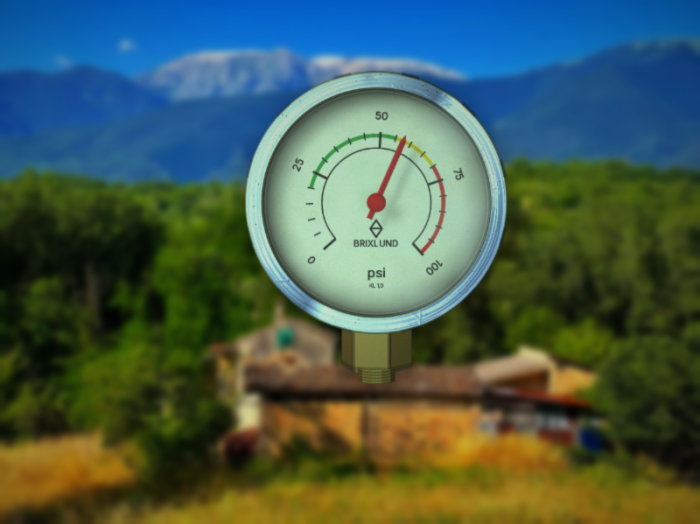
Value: 57.5 psi
